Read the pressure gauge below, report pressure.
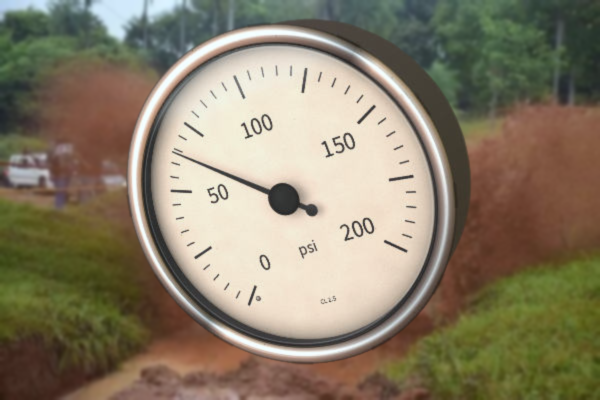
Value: 65 psi
